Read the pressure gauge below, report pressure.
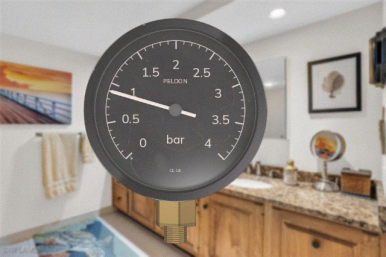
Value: 0.9 bar
